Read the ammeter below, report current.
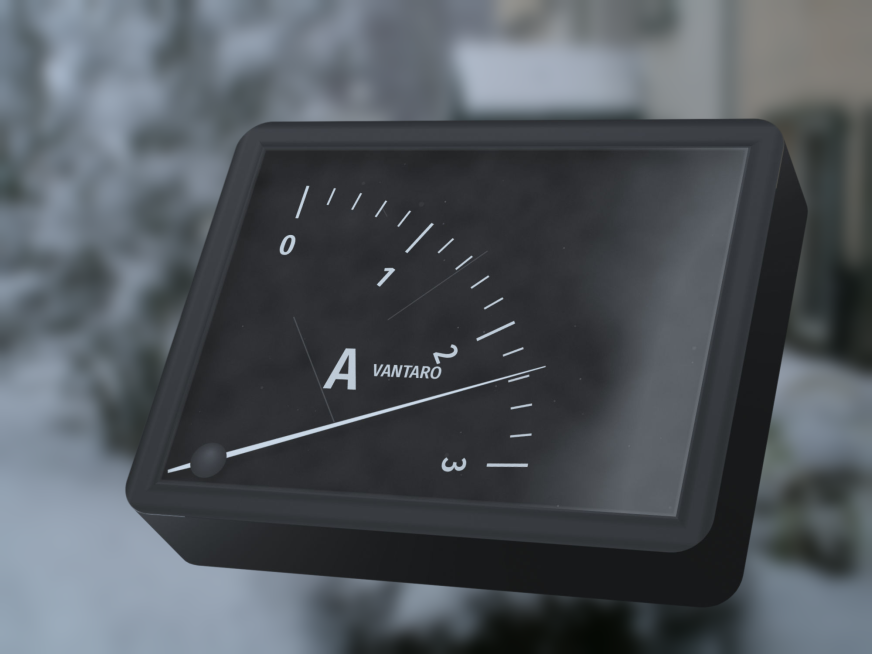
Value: 2.4 A
